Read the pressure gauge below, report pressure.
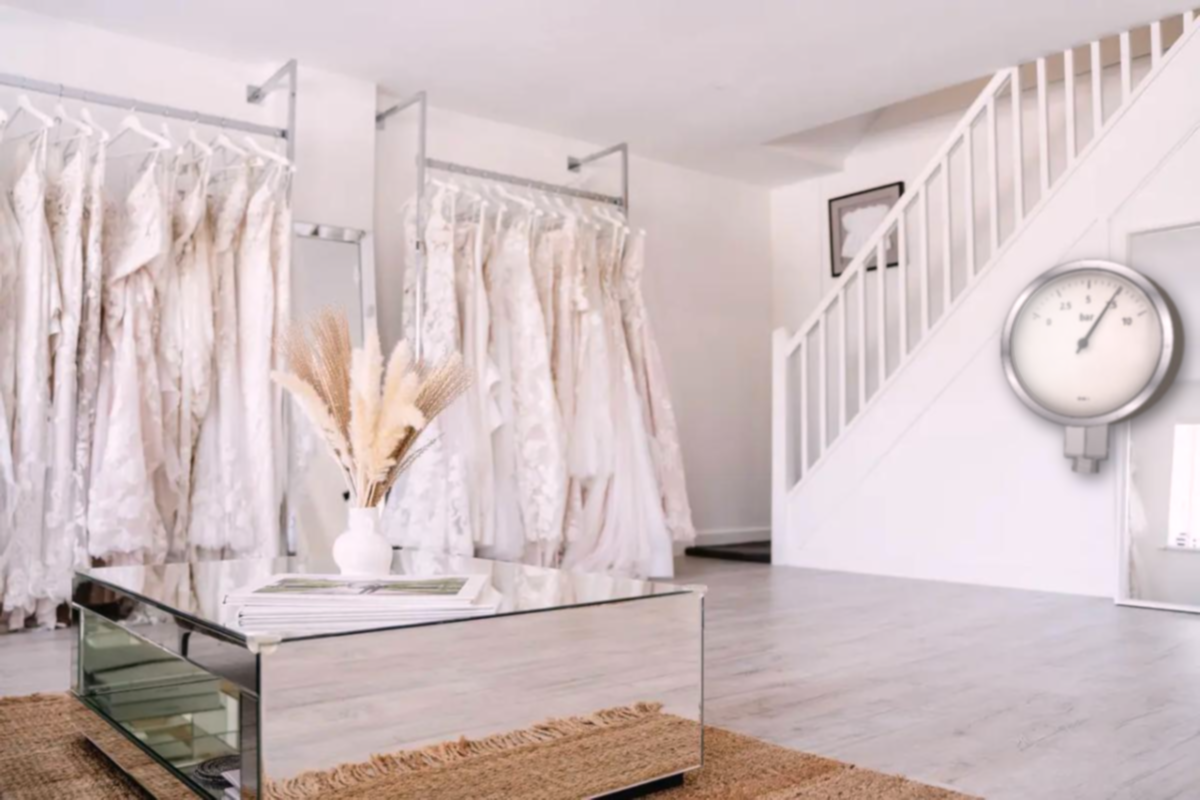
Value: 7.5 bar
